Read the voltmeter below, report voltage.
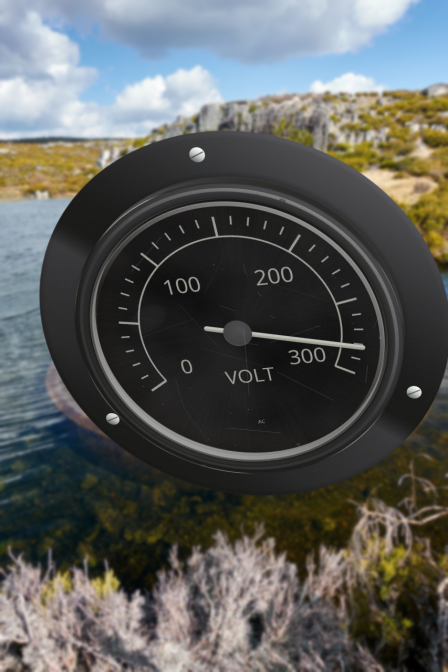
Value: 280 V
